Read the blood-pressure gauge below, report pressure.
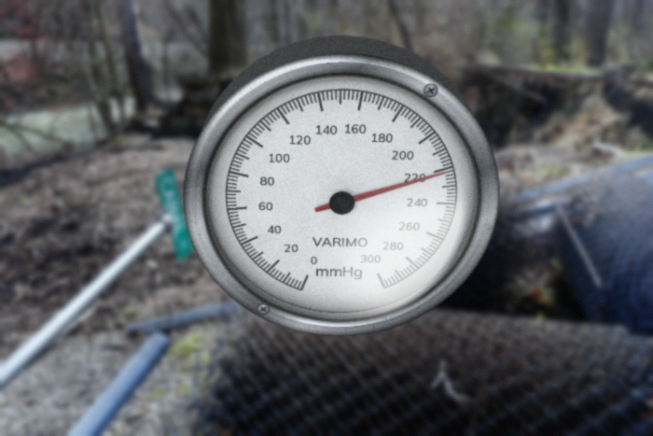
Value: 220 mmHg
